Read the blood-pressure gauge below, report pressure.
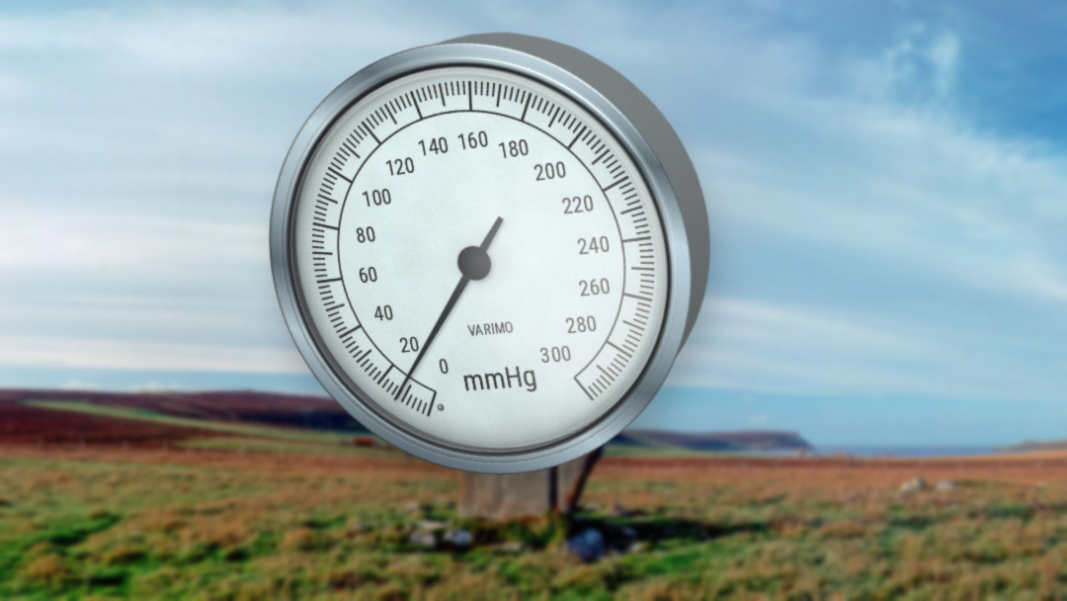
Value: 12 mmHg
